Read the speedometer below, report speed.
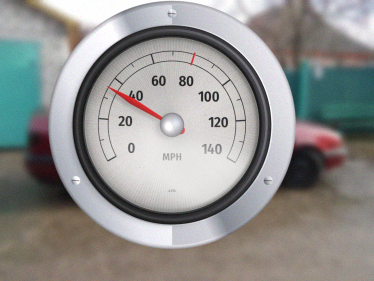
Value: 35 mph
